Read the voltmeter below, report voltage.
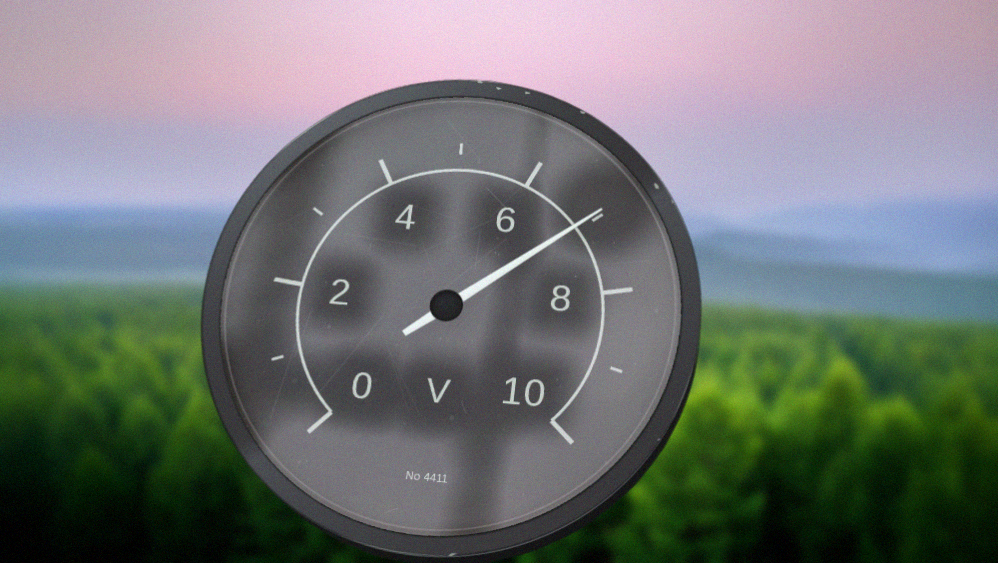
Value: 7 V
